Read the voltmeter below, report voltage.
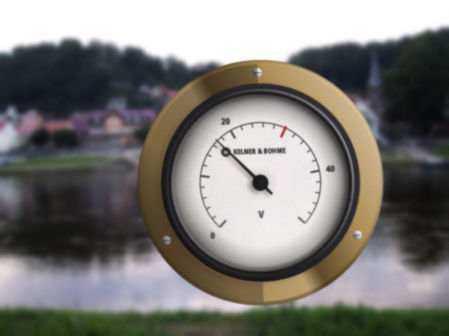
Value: 17 V
